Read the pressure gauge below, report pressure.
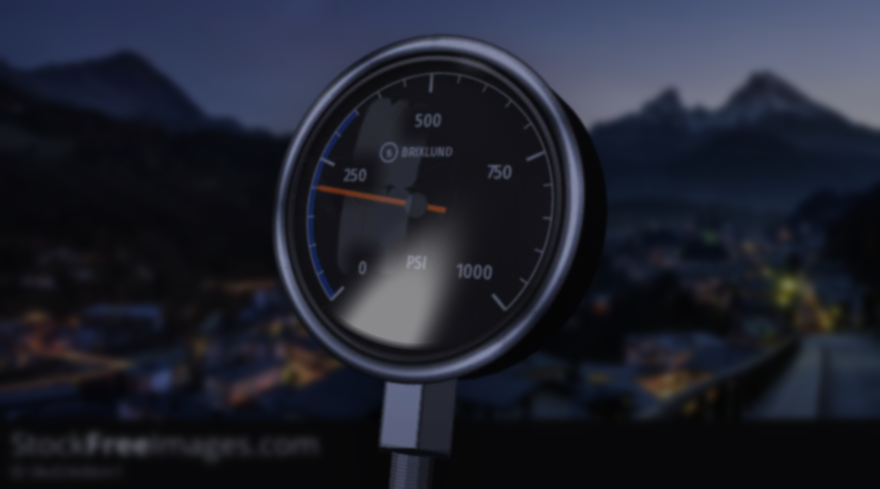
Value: 200 psi
